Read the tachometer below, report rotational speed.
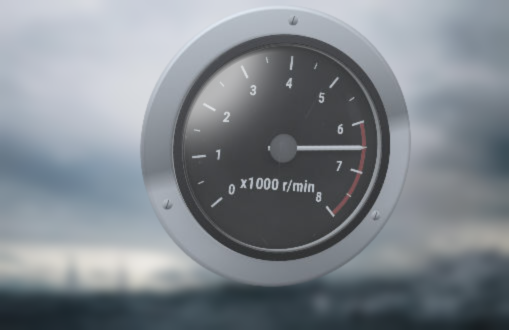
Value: 6500 rpm
